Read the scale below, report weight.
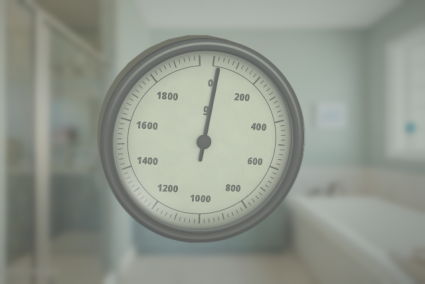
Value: 20 g
